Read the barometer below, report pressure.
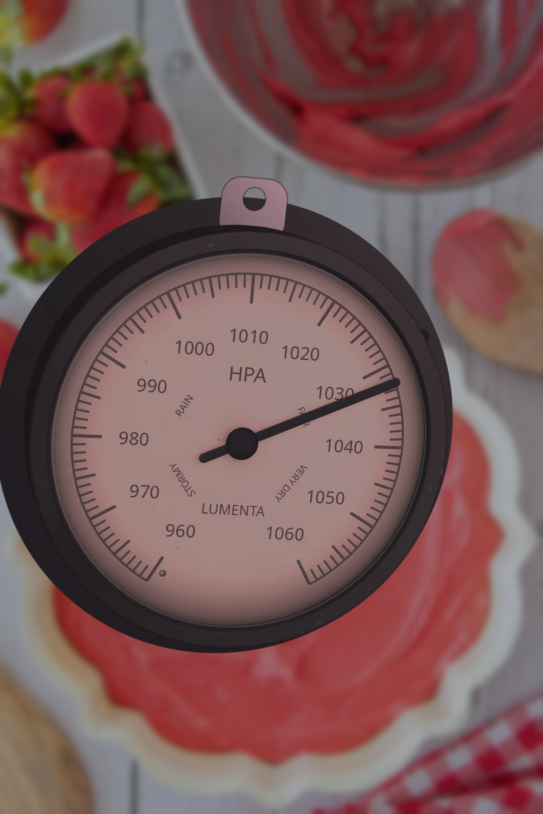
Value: 1032 hPa
